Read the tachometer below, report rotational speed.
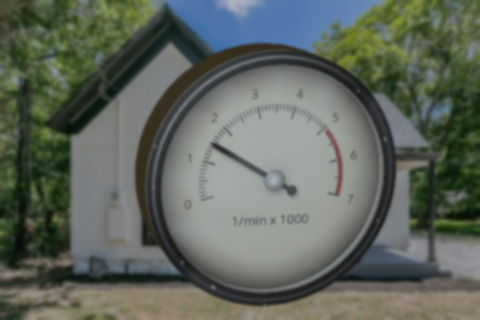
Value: 1500 rpm
